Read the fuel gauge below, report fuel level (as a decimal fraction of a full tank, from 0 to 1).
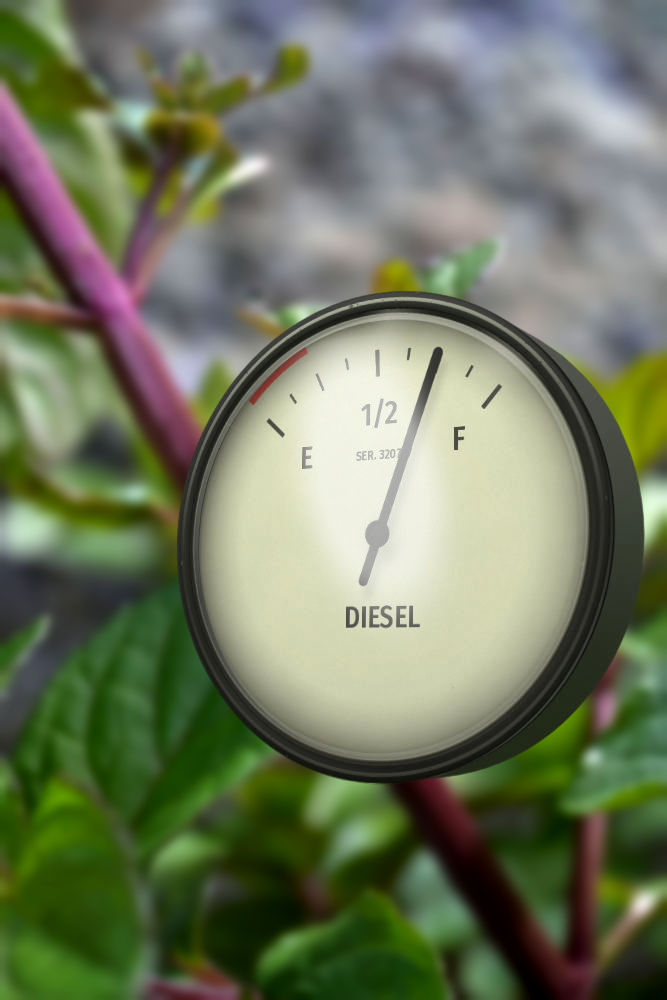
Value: 0.75
